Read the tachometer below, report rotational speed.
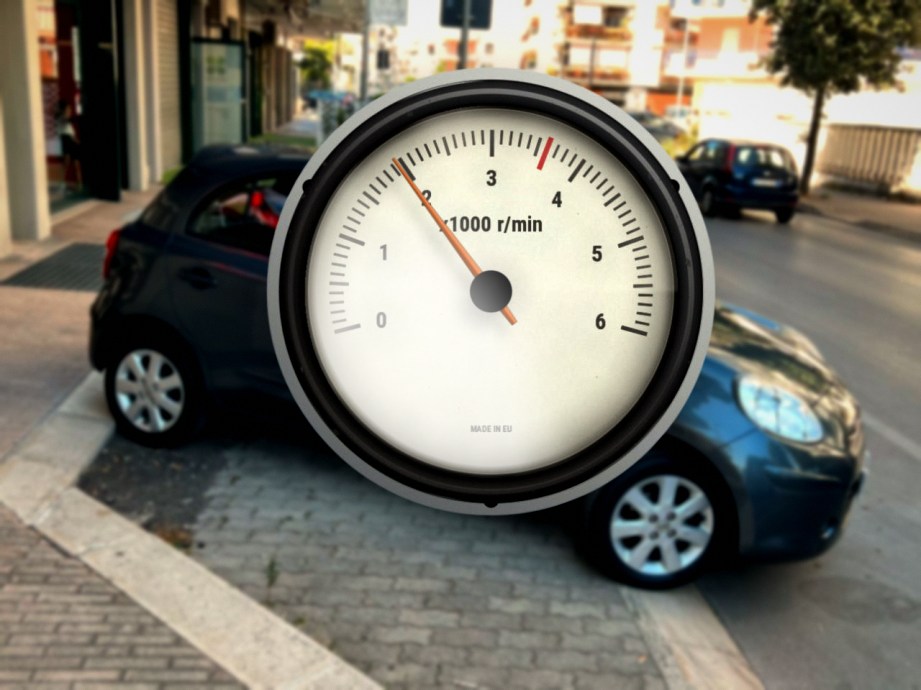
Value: 1950 rpm
